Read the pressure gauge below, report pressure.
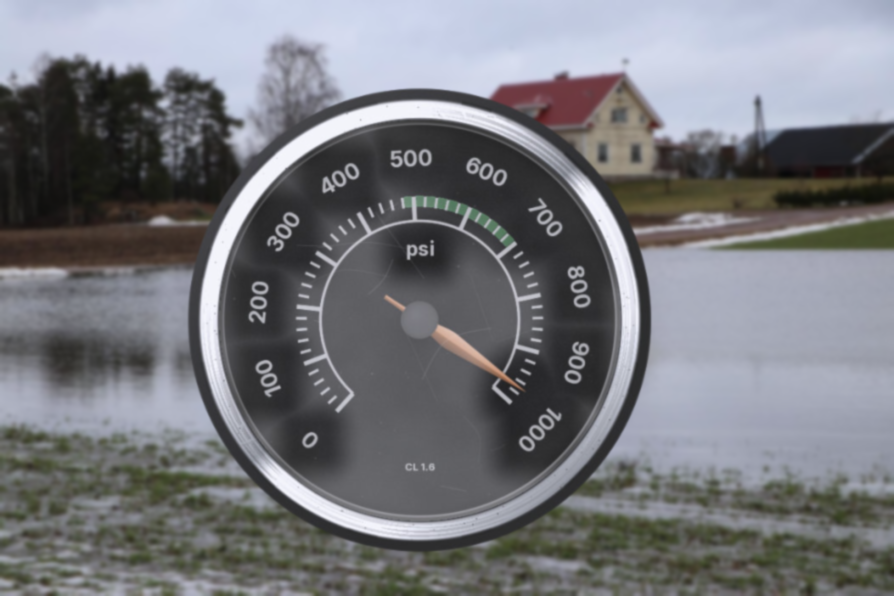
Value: 970 psi
